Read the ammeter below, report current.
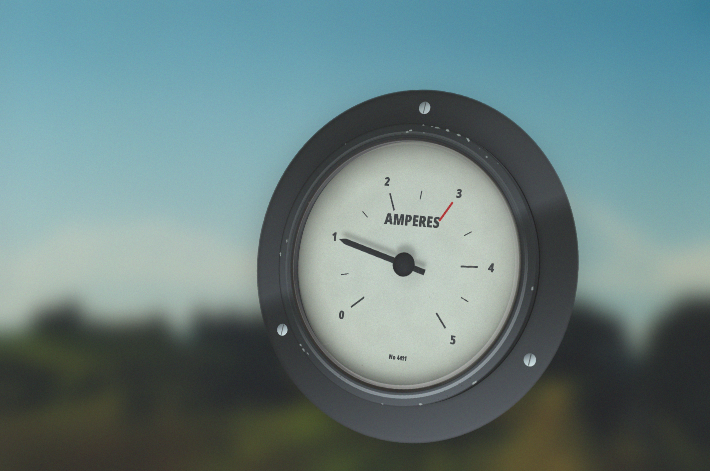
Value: 1 A
